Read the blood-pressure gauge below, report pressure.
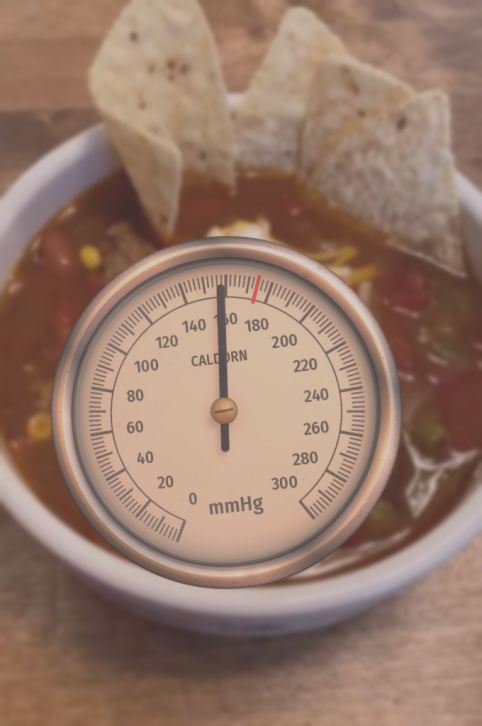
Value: 158 mmHg
